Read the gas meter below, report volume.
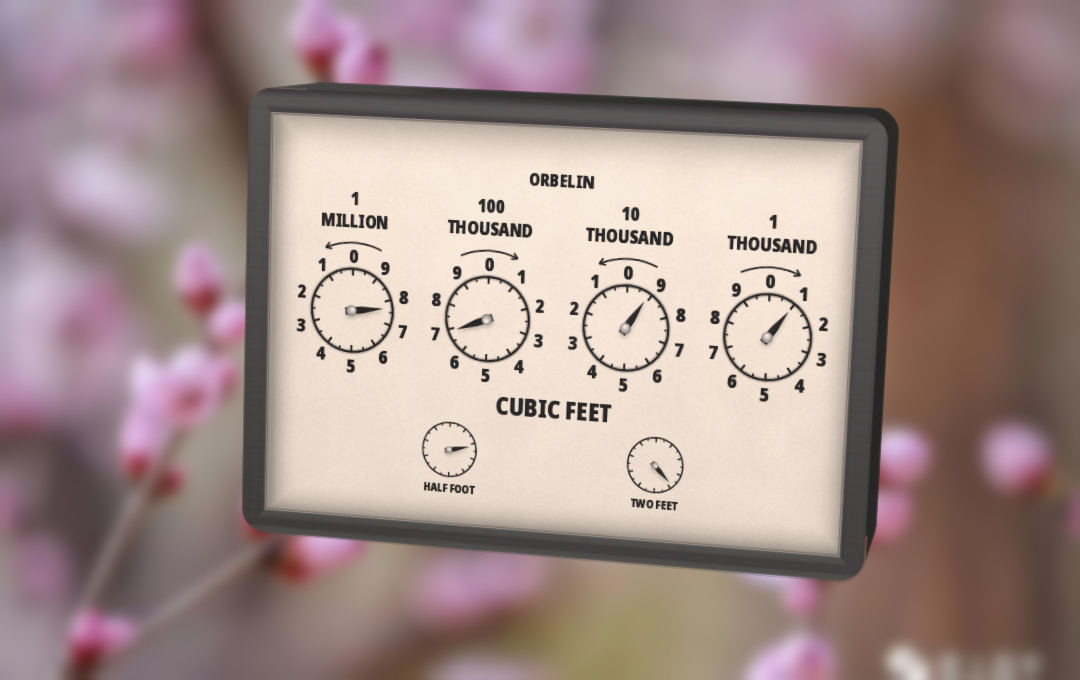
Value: 769100 ft³
